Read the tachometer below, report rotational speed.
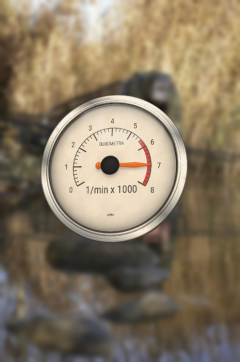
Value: 7000 rpm
